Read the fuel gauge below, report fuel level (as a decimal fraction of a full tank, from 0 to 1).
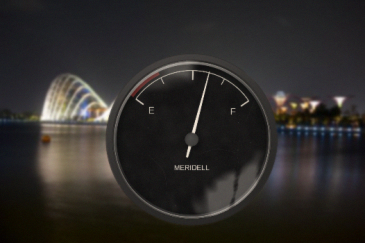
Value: 0.625
